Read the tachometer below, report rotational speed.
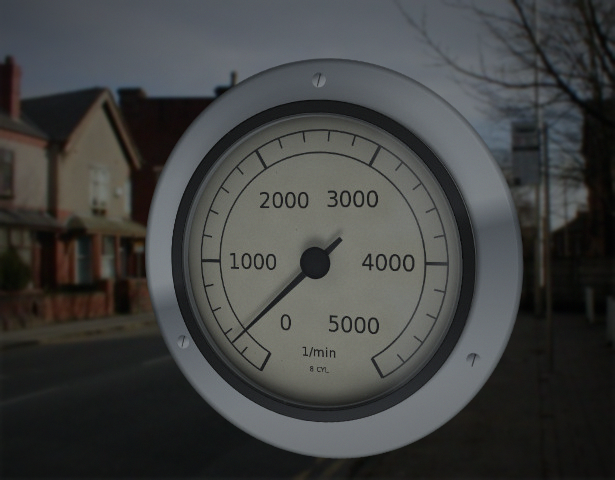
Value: 300 rpm
